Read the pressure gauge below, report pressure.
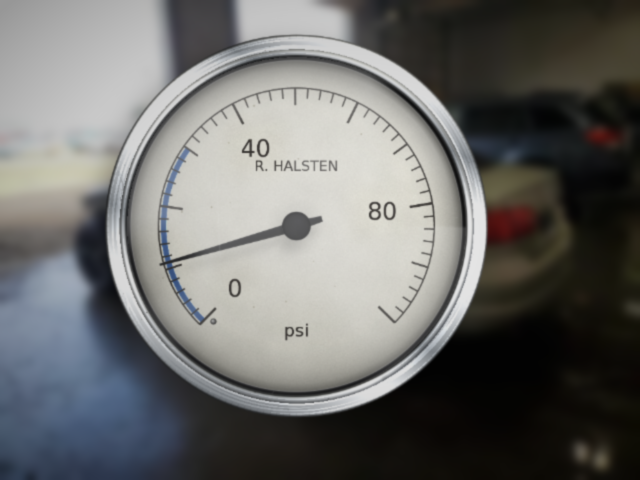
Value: 11 psi
